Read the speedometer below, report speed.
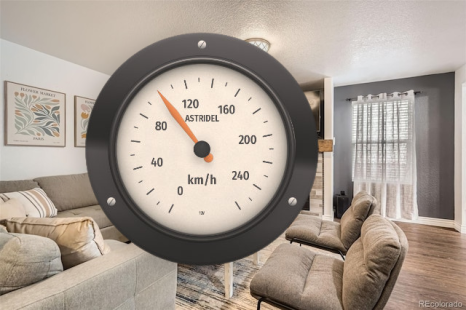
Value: 100 km/h
